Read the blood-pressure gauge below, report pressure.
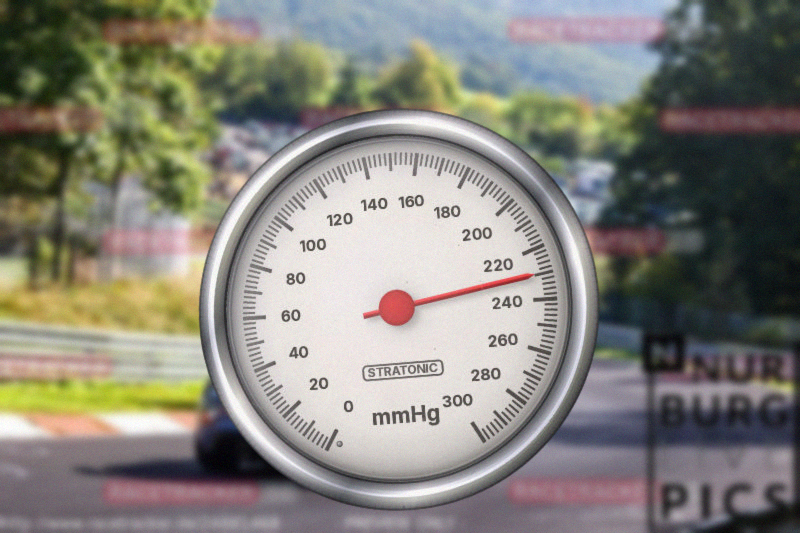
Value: 230 mmHg
